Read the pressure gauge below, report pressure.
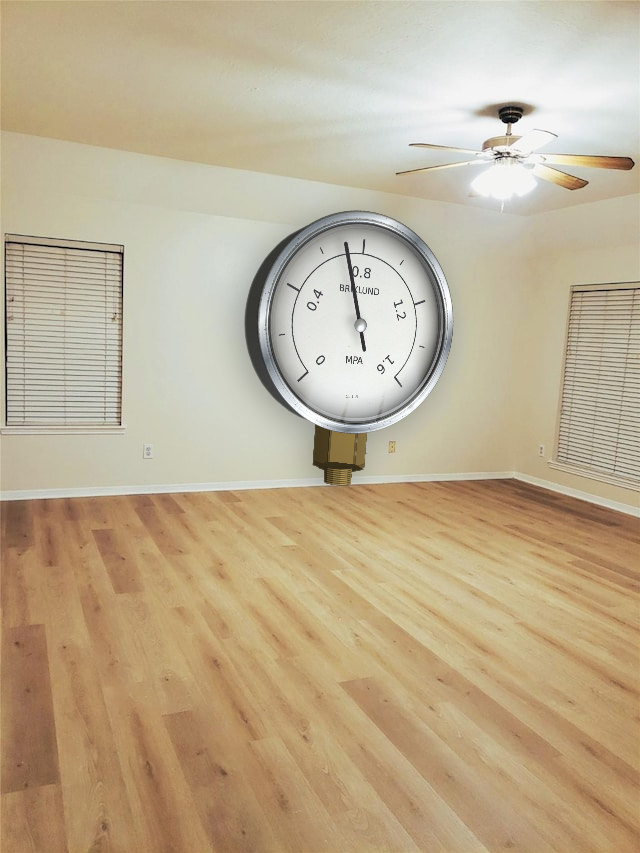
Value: 0.7 MPa
